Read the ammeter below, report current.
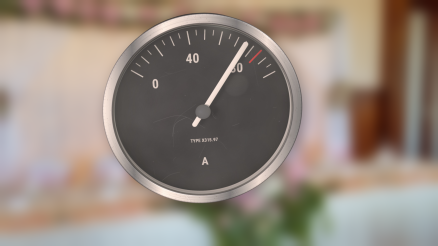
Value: 75 A
